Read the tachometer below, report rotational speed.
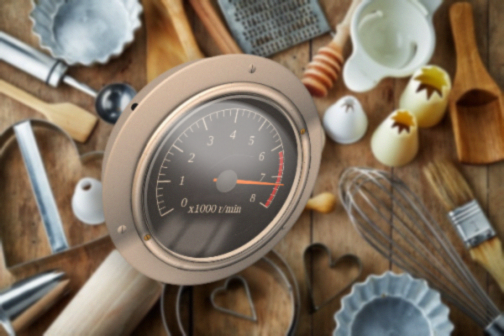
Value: 7200 rpm
